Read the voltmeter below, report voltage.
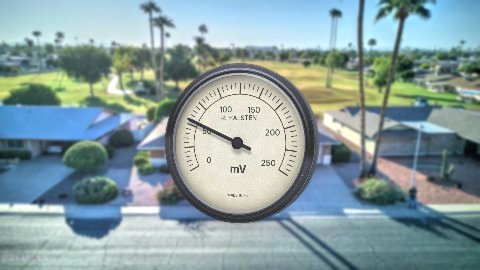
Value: 55 mV
